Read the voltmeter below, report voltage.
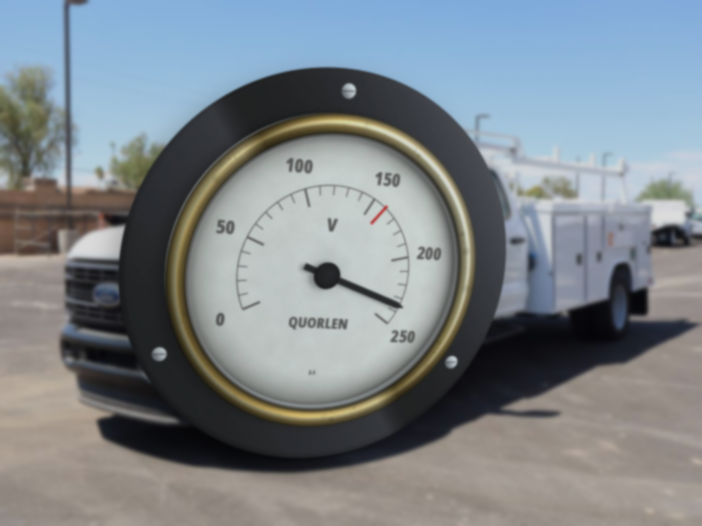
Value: 235 V
